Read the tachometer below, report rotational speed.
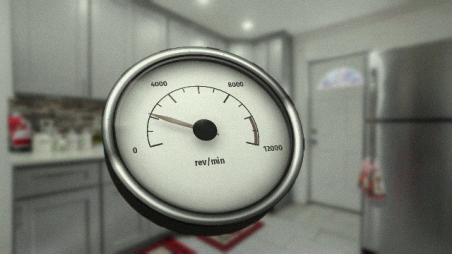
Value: 2000 rpm
